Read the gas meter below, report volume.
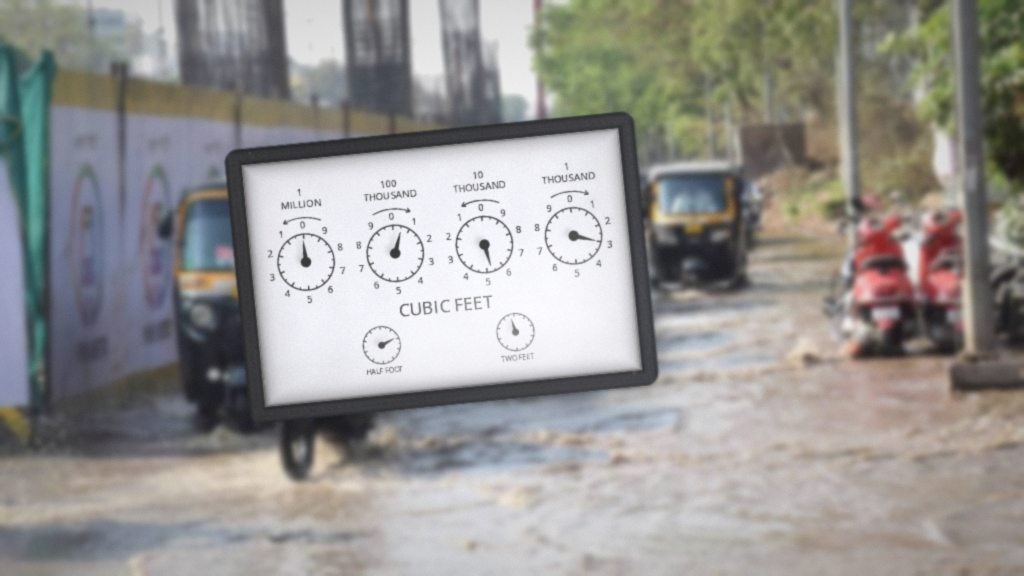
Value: 5300 ft³
